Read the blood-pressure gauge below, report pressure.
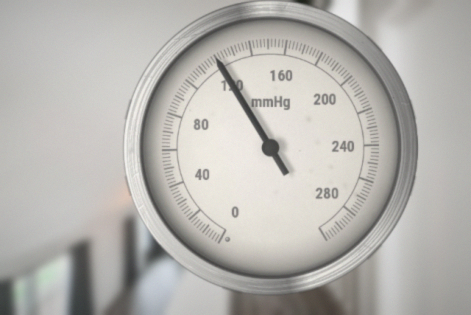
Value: 120 mmHg
